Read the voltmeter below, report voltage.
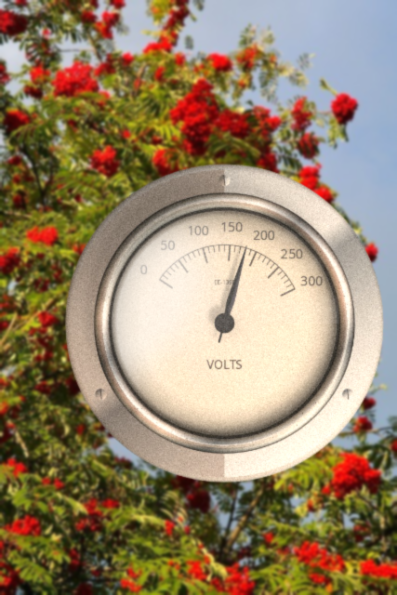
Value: 180 V
